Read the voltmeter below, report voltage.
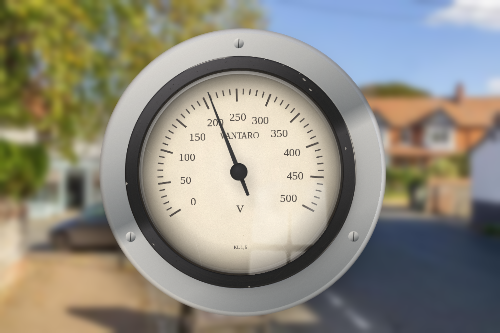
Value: 210 V
